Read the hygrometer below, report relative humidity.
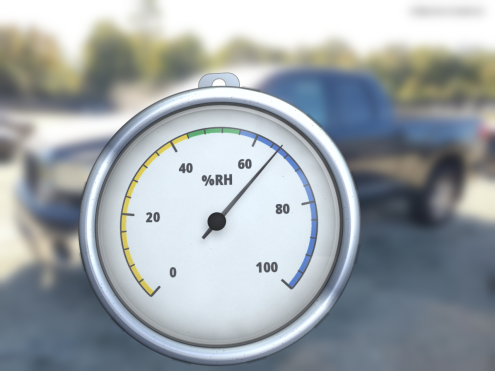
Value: 66 %
